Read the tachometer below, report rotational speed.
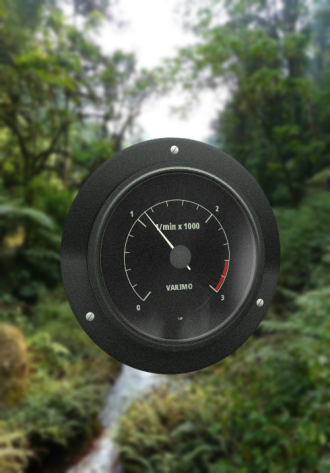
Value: 1100 rpm
